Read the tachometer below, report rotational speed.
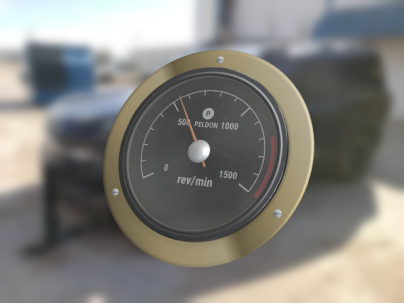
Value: 550 rpm
